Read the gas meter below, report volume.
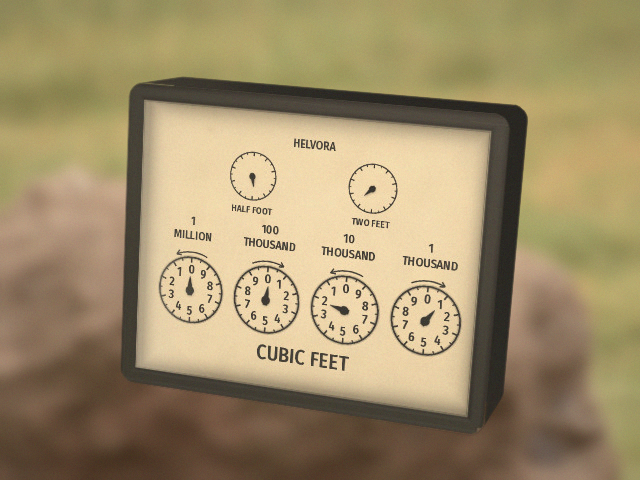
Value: 2100 ft³
